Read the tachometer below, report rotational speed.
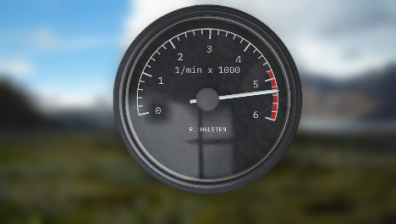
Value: 5300 rpm
